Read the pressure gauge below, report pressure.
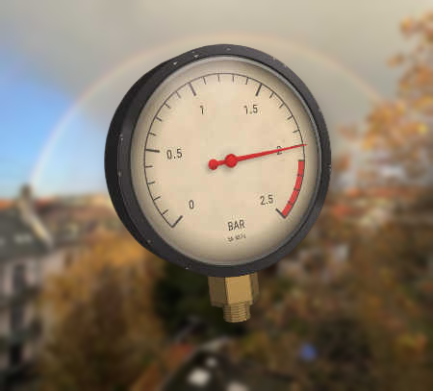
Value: 2 bar
